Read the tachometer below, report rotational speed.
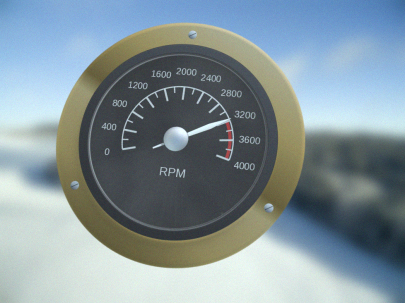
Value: 3200 rpm
